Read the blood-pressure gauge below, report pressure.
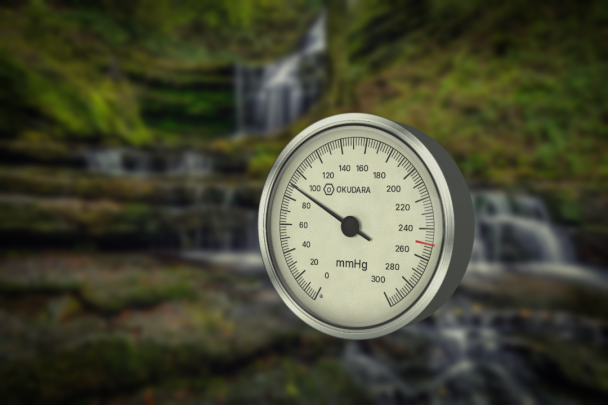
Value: 90 mmHg
